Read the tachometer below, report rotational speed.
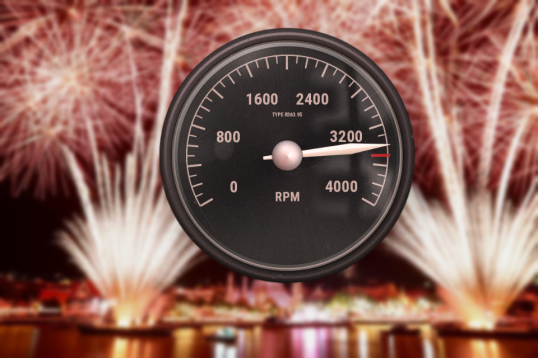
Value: 3400 rpm
